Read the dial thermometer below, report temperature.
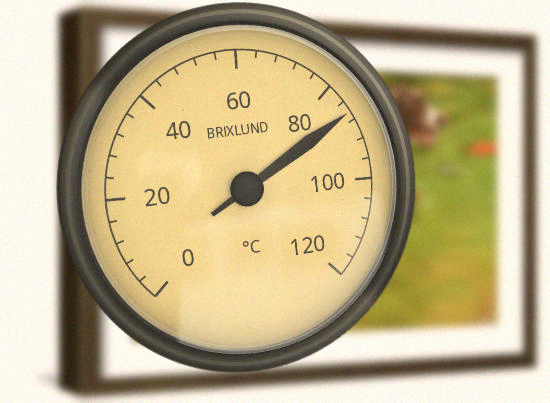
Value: 86 °C
